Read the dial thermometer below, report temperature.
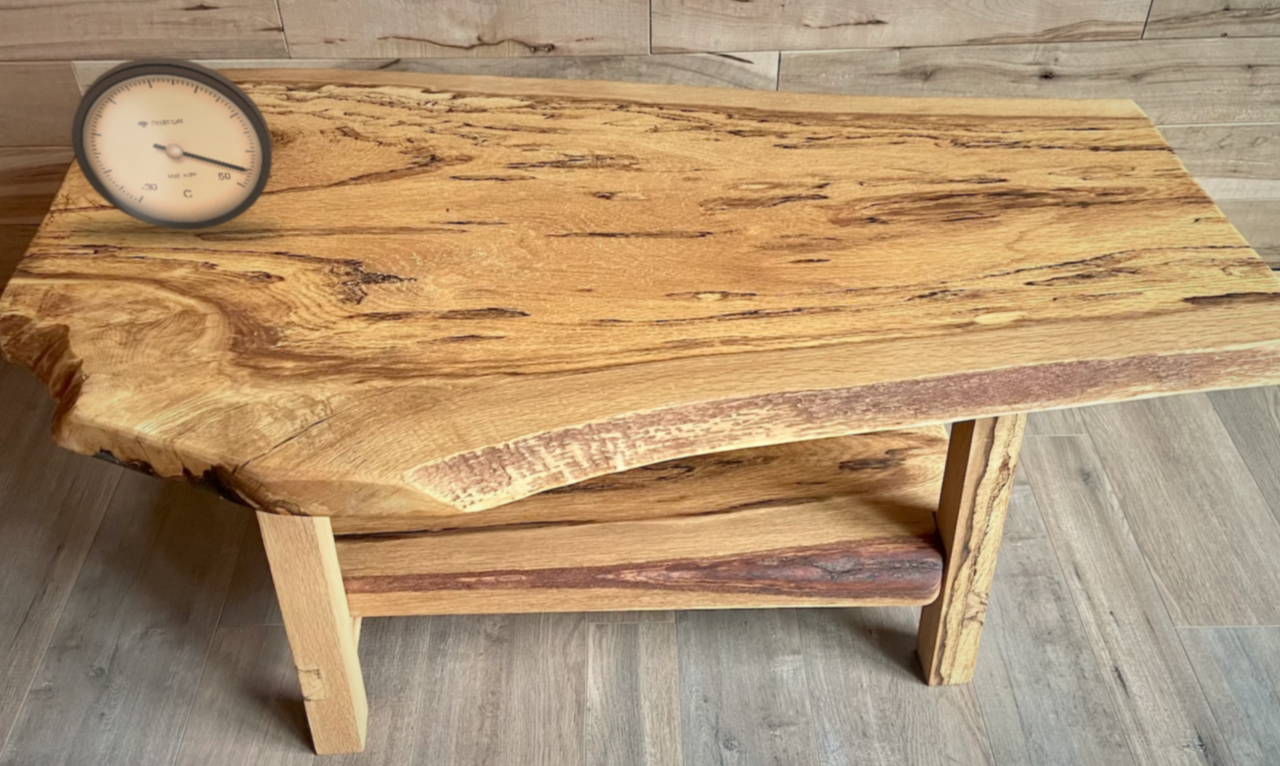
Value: 45 °C
